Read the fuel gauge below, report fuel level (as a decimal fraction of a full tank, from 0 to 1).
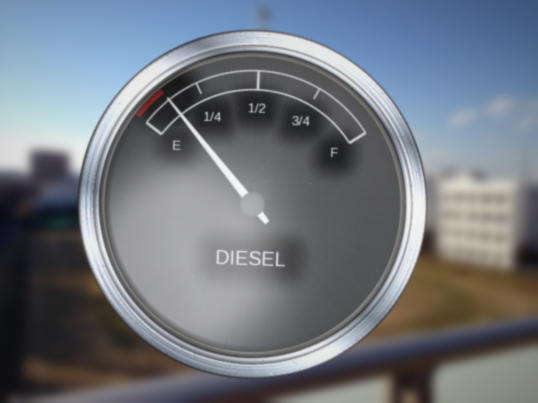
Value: 0.125
